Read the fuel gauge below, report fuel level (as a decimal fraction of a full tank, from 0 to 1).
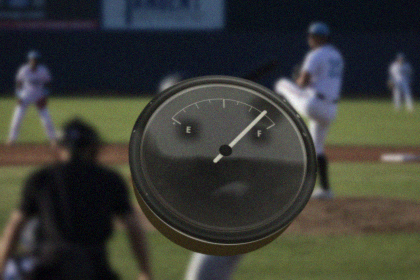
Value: 0.875
